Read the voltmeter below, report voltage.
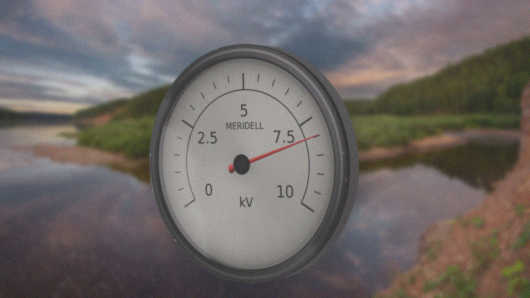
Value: 8 kV
